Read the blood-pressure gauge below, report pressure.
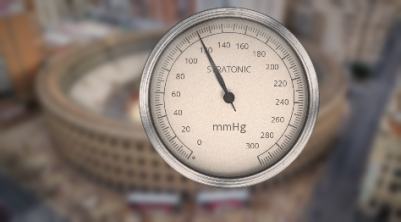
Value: 120 mmHg
